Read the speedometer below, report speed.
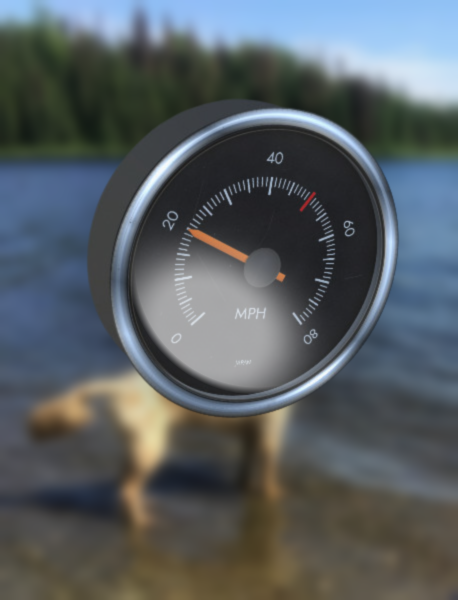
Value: 20 mph
